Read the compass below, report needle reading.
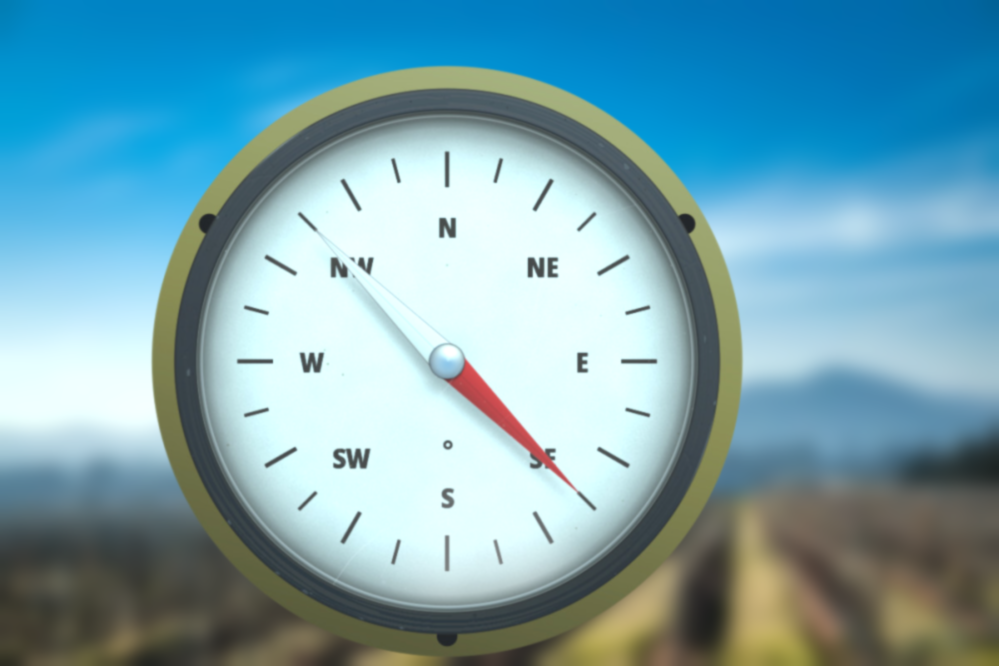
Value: 135 °
